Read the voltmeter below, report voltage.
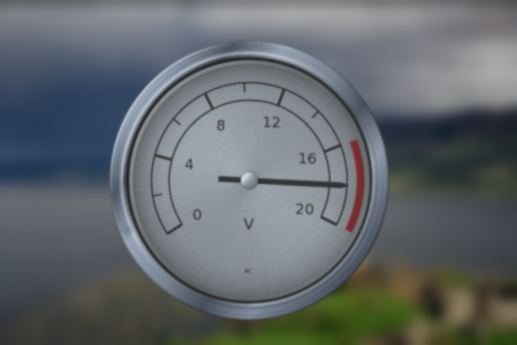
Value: 18 V
